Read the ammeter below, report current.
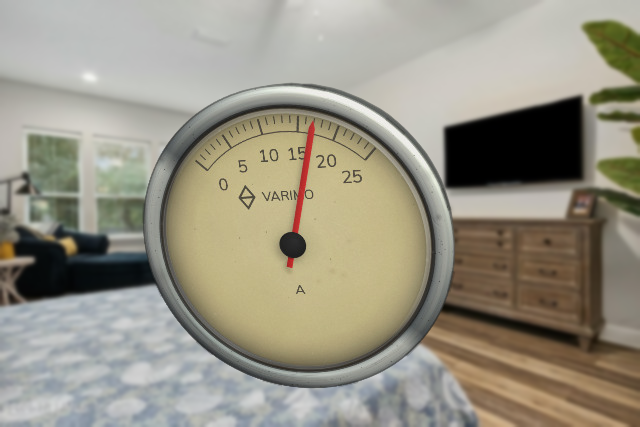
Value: 17 A
